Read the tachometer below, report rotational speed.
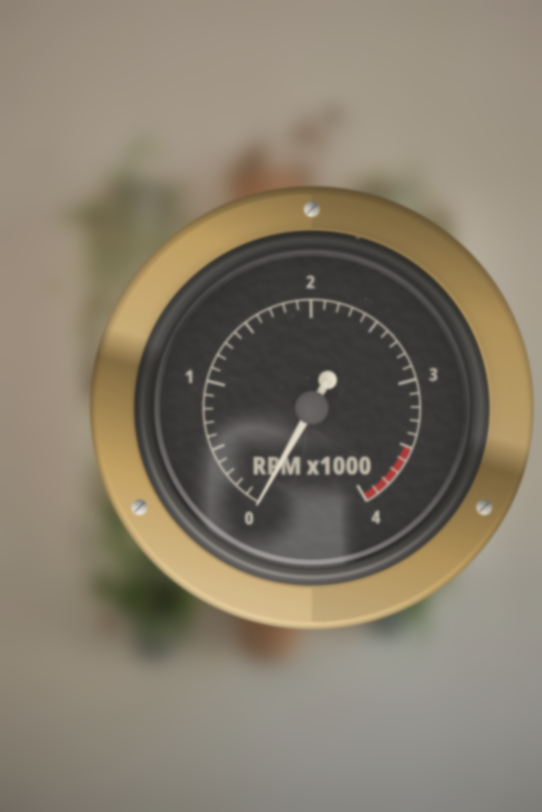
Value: 0 rpm
